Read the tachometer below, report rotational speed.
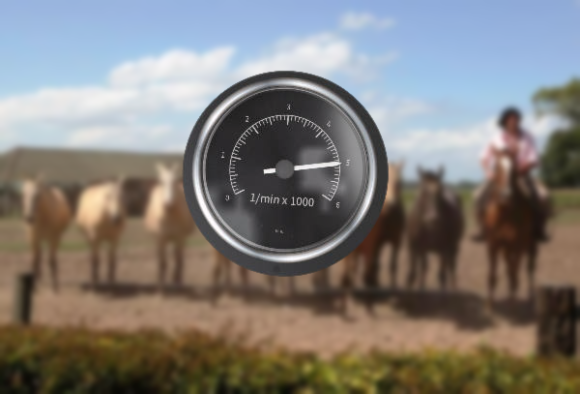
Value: 5000 rpm
